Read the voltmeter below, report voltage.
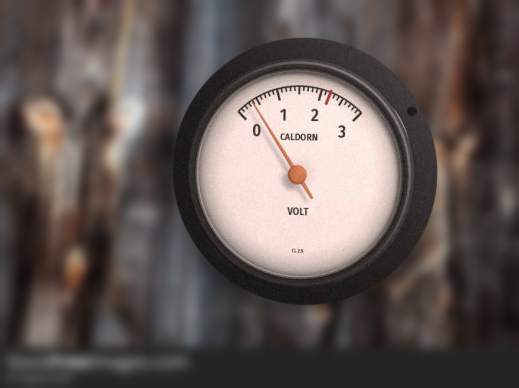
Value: 0.4 V
